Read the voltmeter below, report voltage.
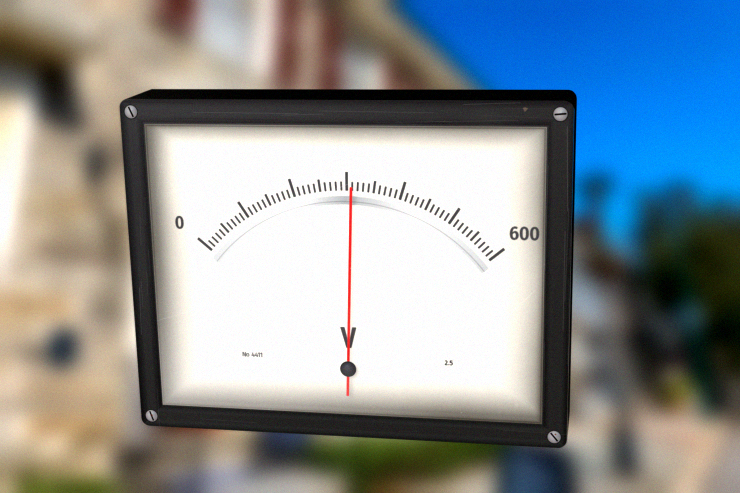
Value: 310 V
